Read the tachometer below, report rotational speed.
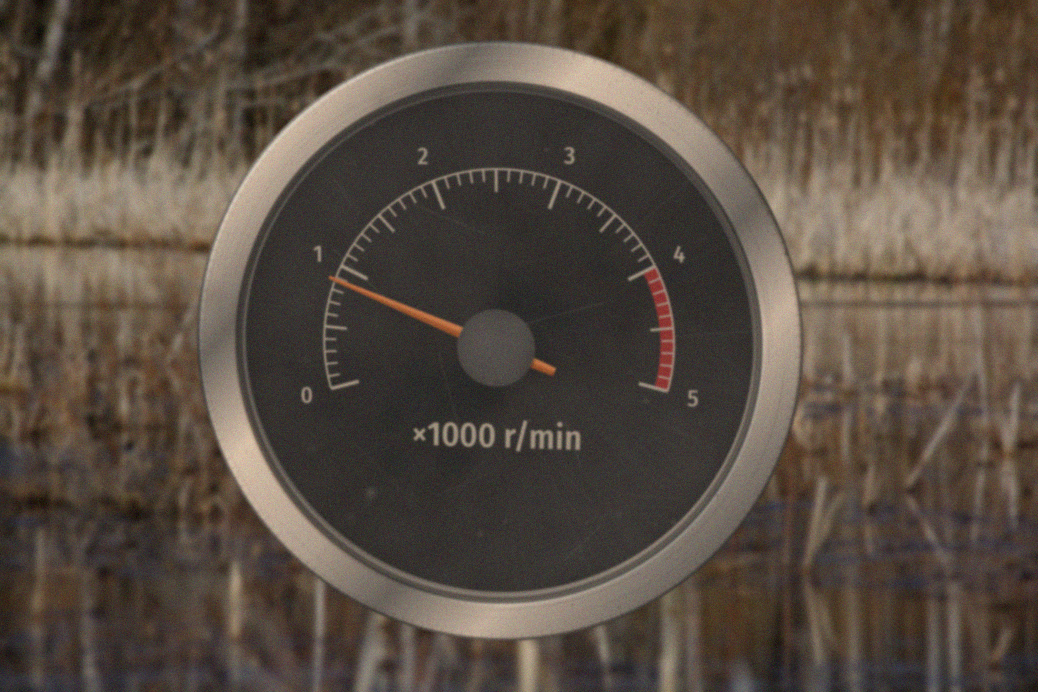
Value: 900 rpm
